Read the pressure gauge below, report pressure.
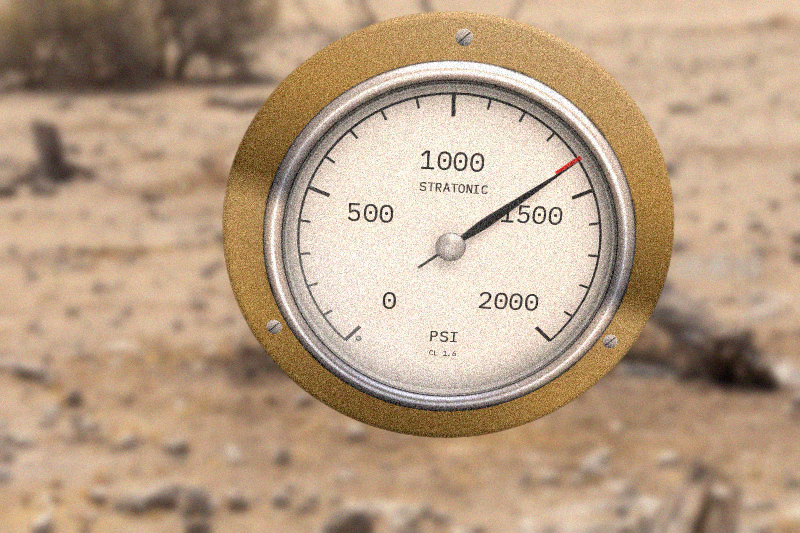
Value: 1400 psi
